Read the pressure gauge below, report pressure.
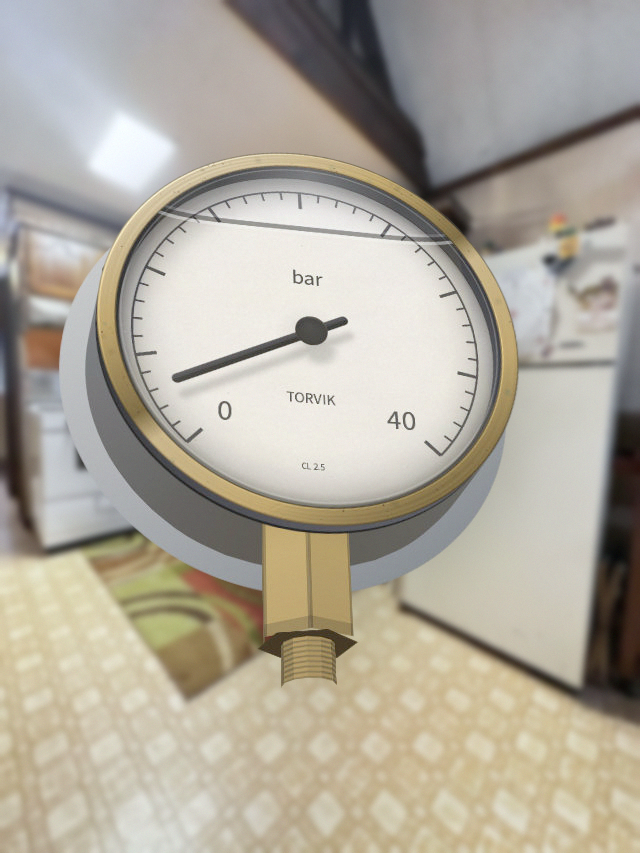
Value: 3 bar
